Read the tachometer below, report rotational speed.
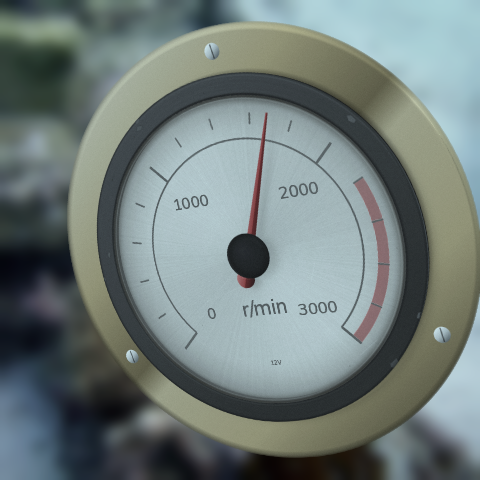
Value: 1700 rpm
